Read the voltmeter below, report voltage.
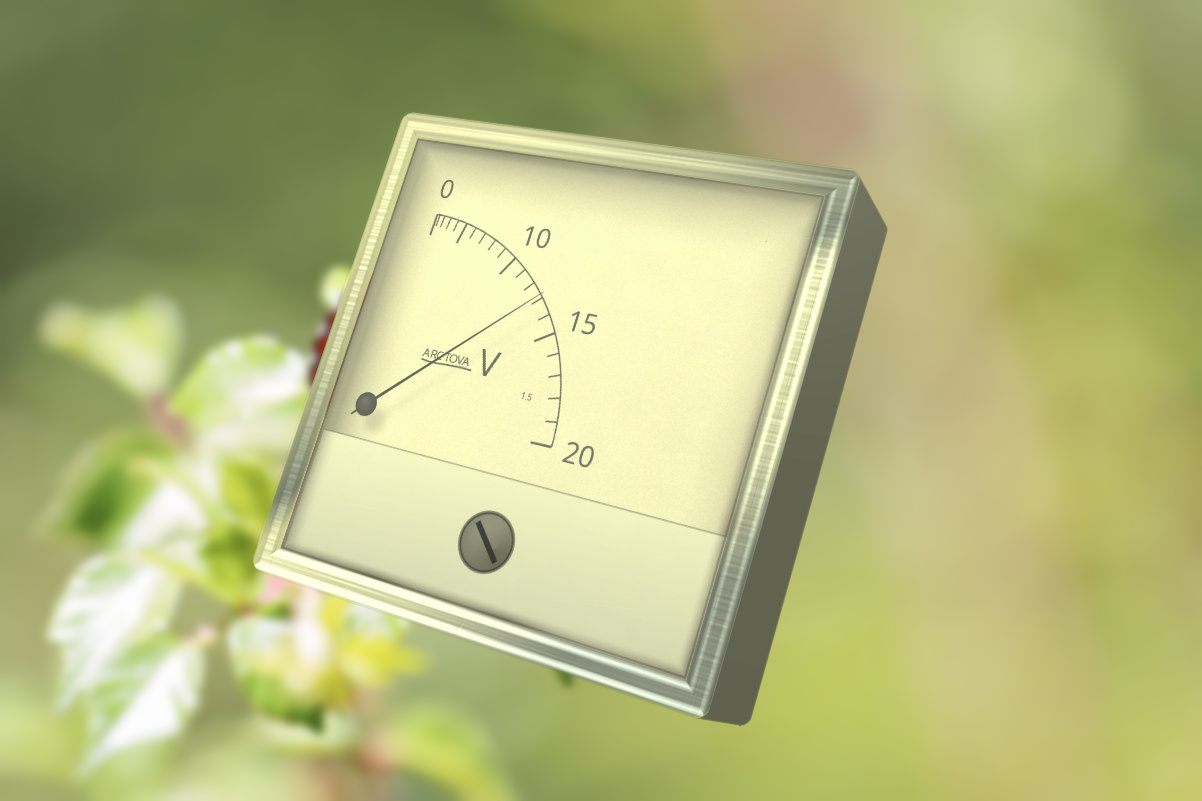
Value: 13 V
